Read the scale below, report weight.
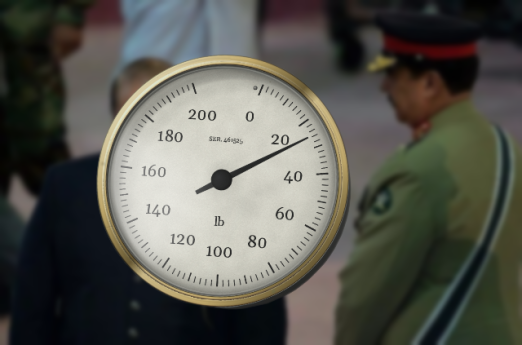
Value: 26 lb
